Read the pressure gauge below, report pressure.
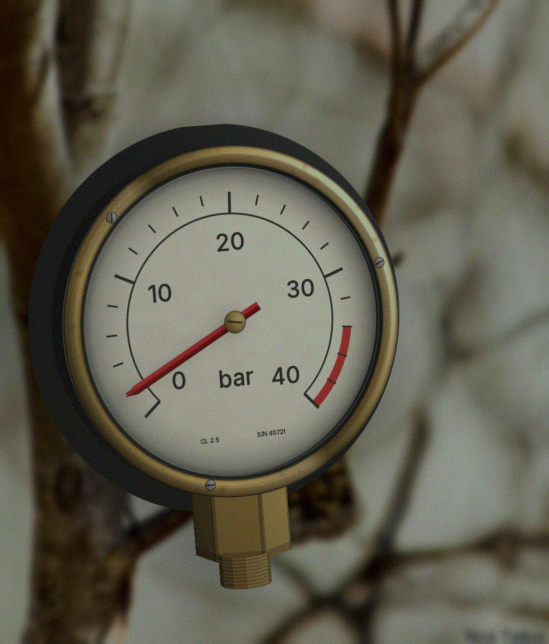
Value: 2 bar
